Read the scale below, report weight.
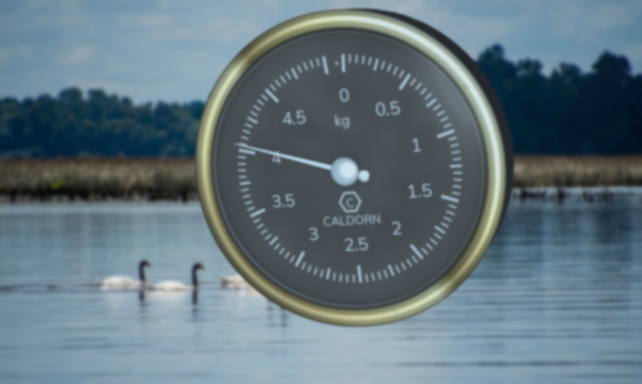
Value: 4.05 kg
